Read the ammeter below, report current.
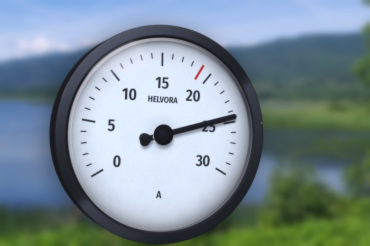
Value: 24.5 A
